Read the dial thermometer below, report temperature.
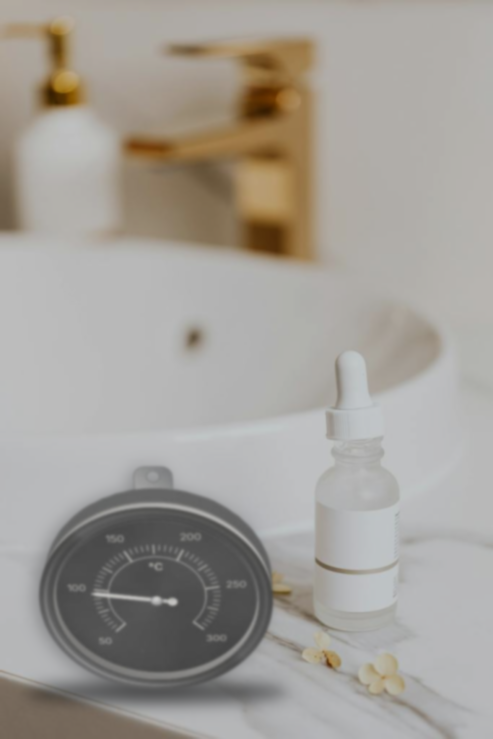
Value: 100 °C
